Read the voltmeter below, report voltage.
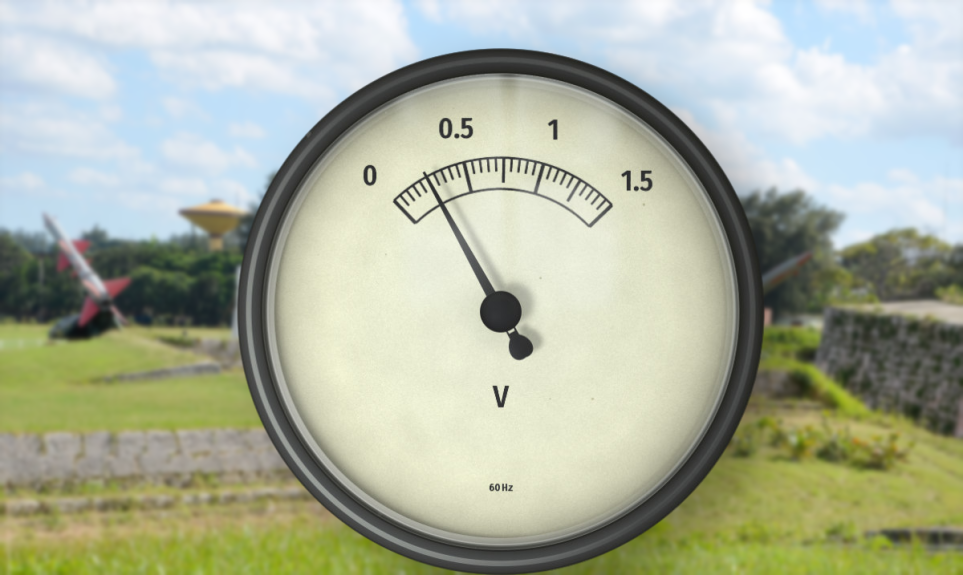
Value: 0.25 V
